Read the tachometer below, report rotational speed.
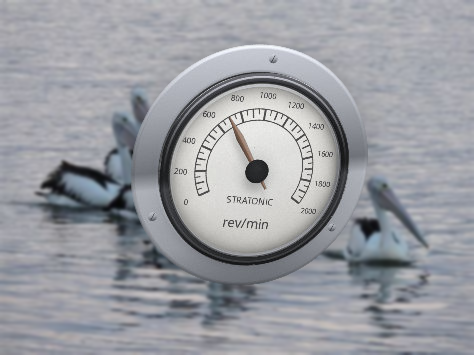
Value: 700 rpm
